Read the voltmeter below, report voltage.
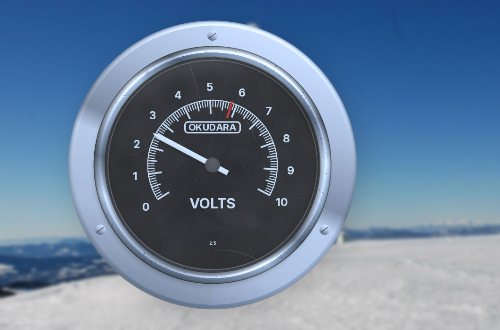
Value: 2.5 V
